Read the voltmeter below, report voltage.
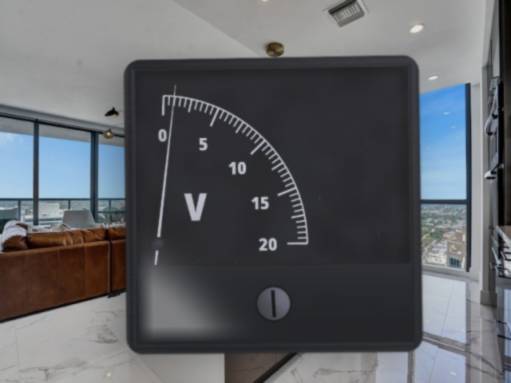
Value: 1 V
